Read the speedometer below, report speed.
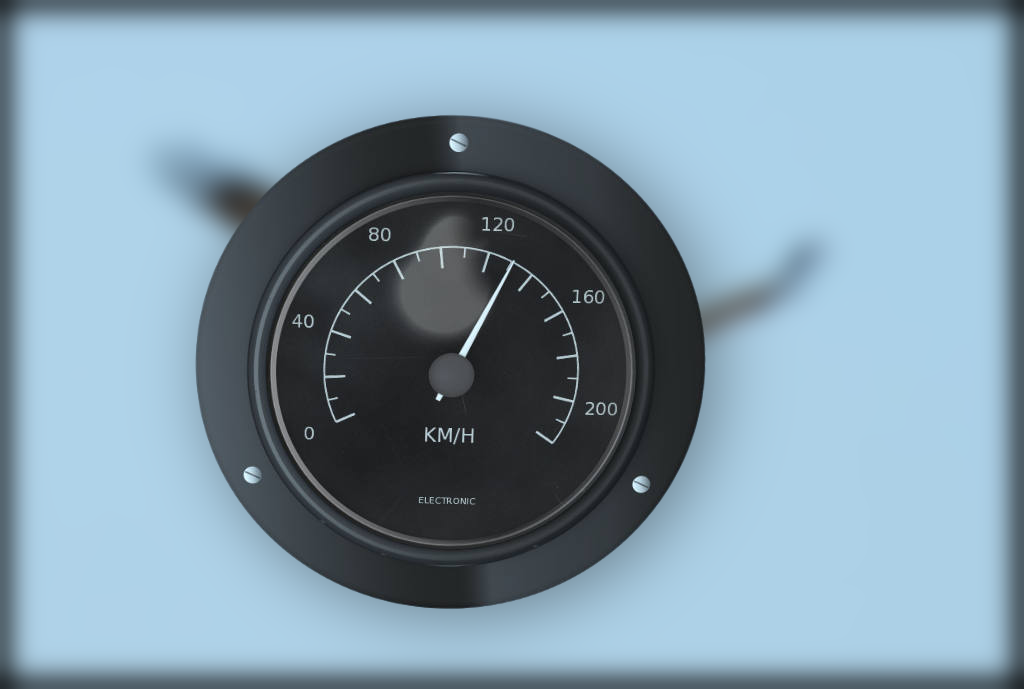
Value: 130 km/h
